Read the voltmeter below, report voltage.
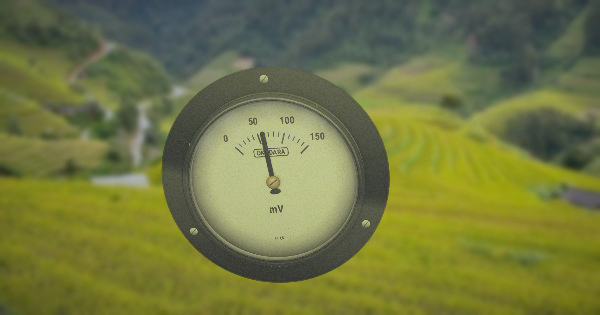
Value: 60 mV
